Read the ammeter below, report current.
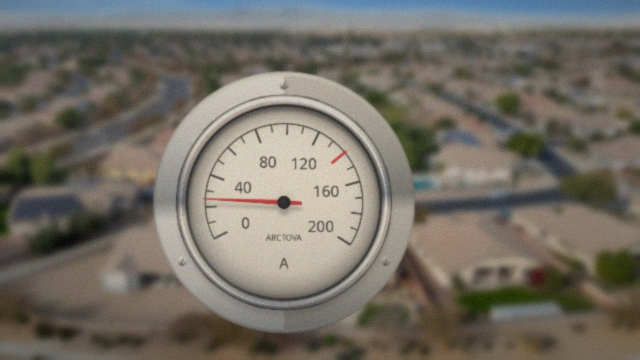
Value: 25 A
